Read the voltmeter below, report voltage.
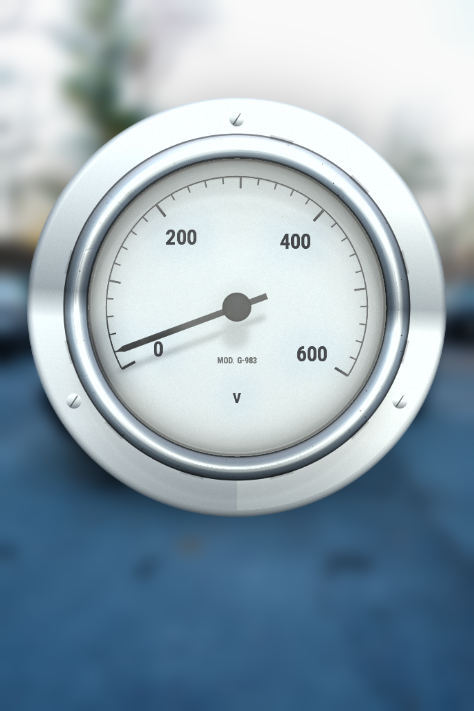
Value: 20 V
